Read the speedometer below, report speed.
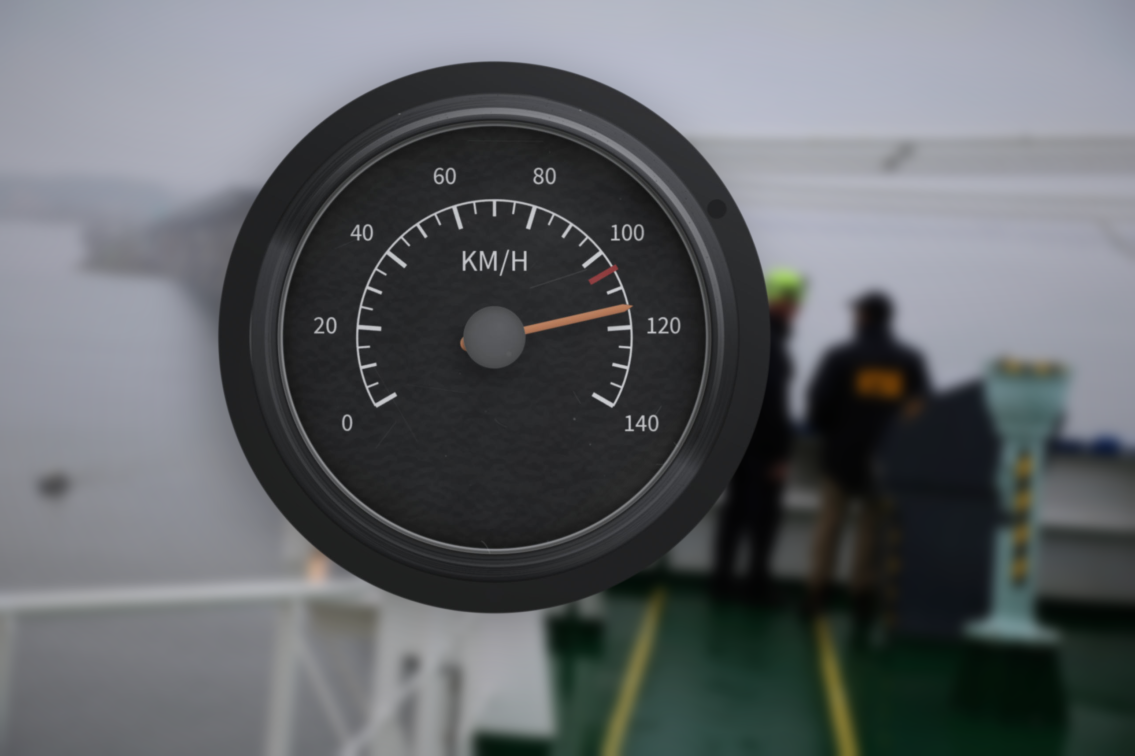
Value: 115 km/h
